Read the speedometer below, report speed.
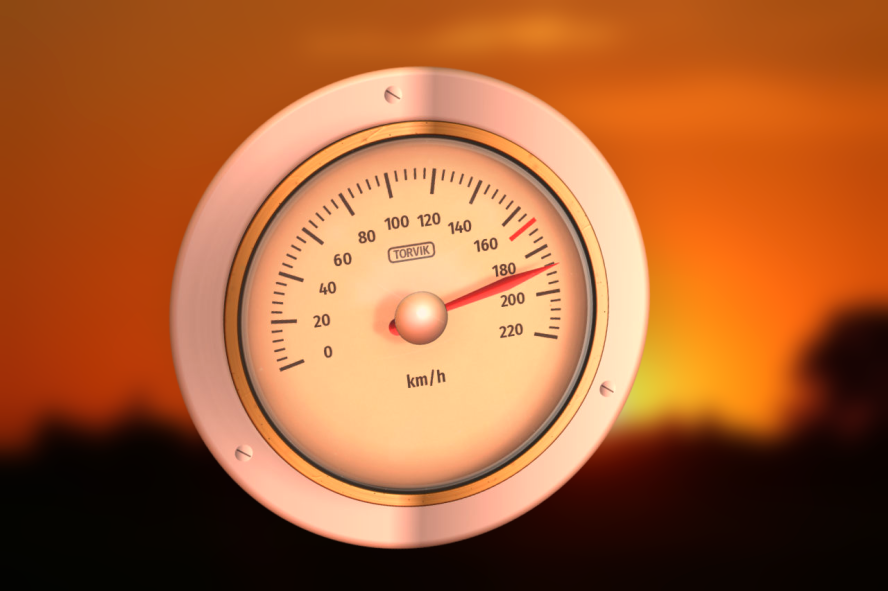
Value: 188 km/h
